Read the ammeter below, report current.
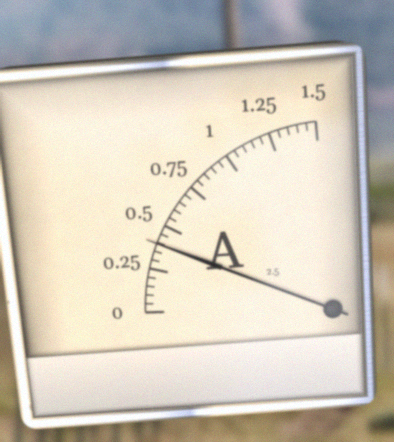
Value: 0.4 A
